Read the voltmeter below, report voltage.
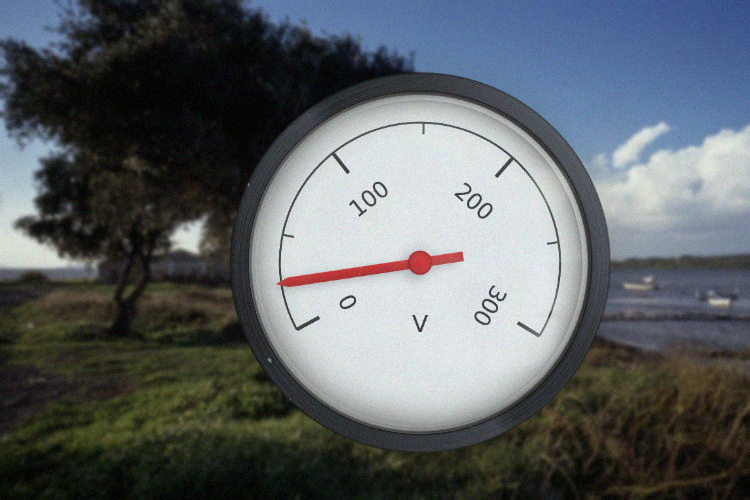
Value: 25 V
